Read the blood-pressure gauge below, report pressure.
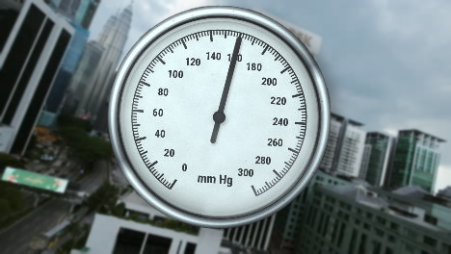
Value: 160 mmHg
